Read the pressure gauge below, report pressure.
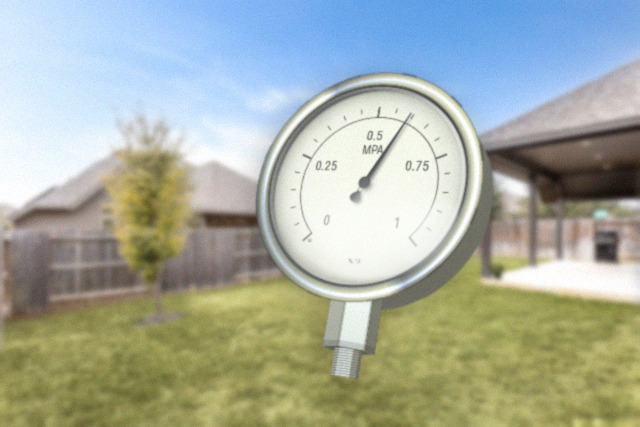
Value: 0.6 MPa
